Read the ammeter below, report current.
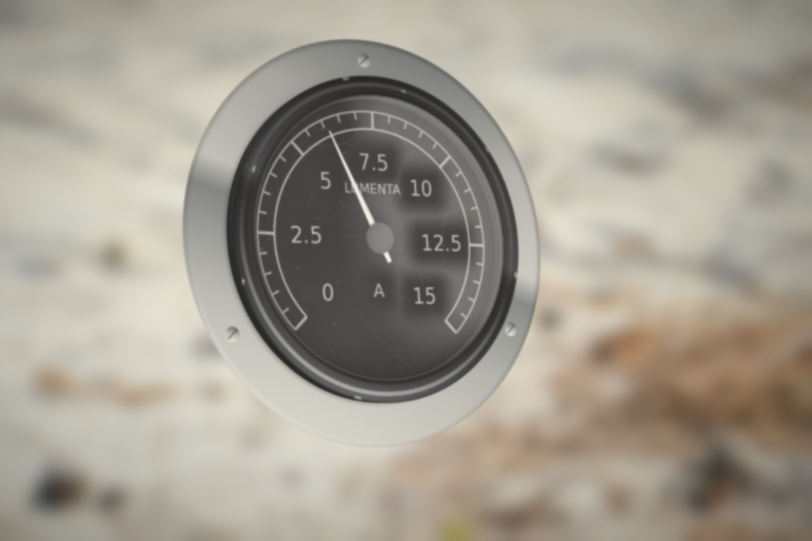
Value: 6 A
